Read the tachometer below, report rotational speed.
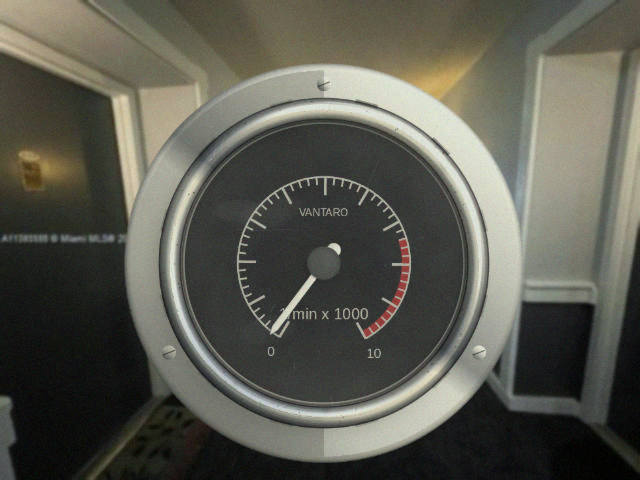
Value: 200 rpm
